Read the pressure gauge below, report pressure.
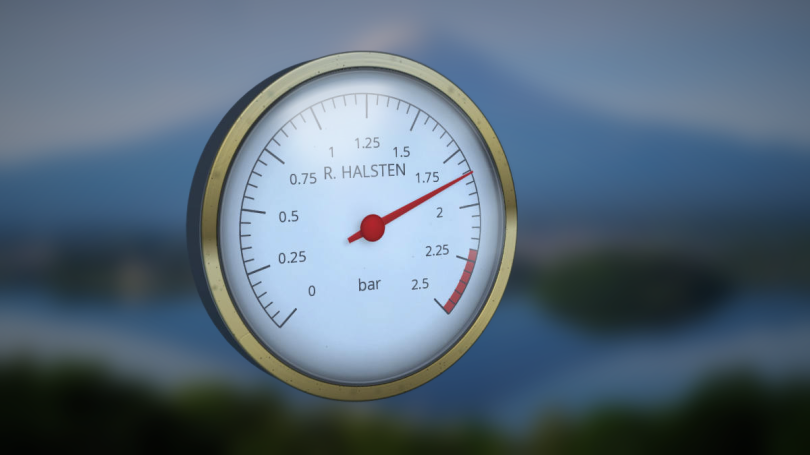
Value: 1.85 bar
